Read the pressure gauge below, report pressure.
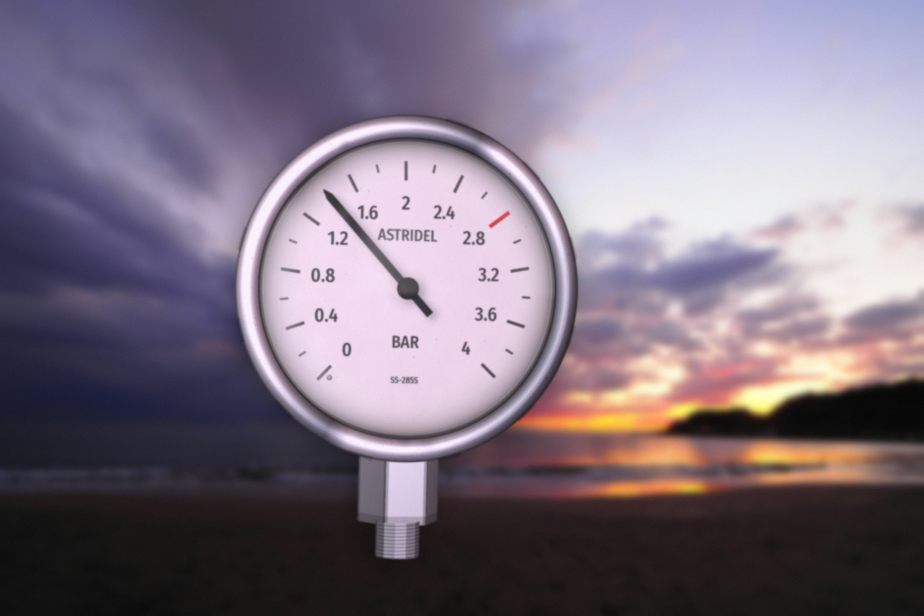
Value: 1.4 bar
